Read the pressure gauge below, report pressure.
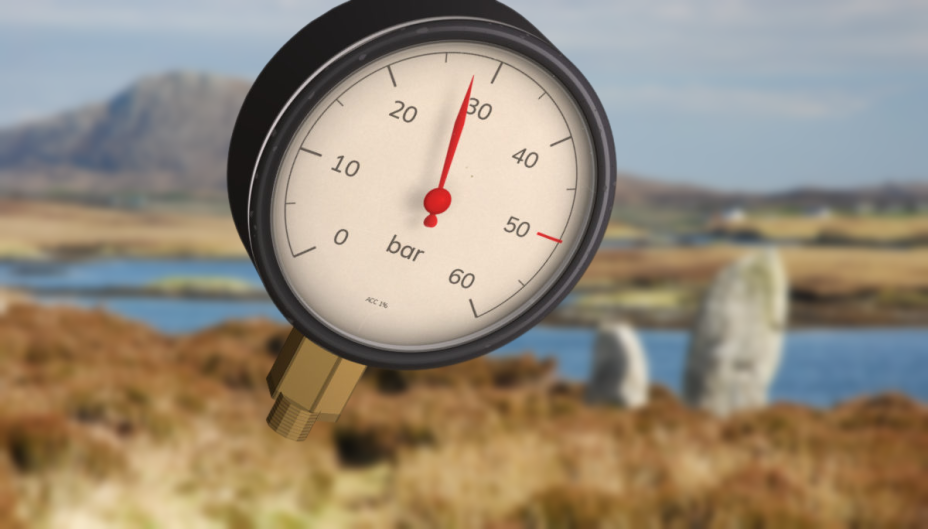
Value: 27.5 bar
